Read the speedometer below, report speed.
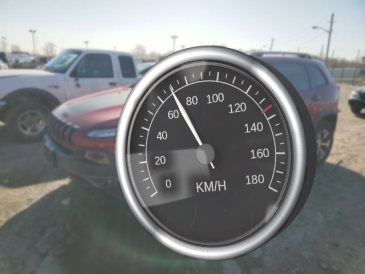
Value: 70 km/h
